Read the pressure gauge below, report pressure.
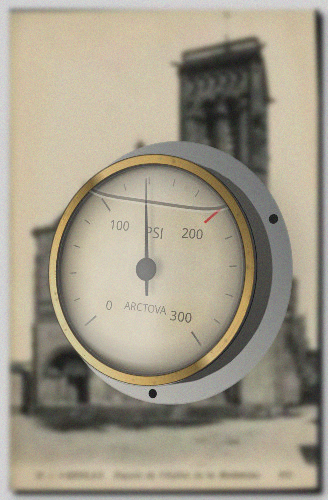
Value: 140 psi
